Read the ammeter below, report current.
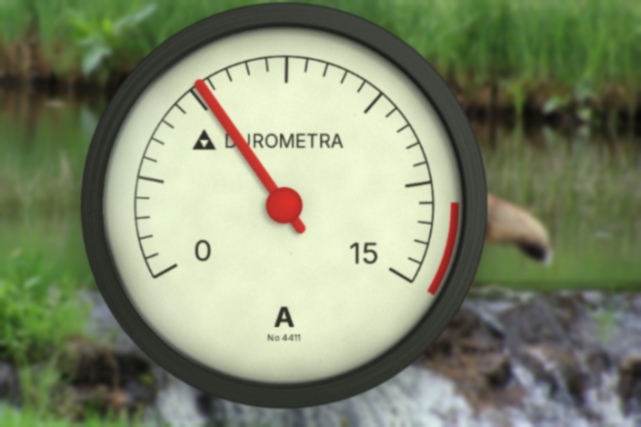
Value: 5.25 A
